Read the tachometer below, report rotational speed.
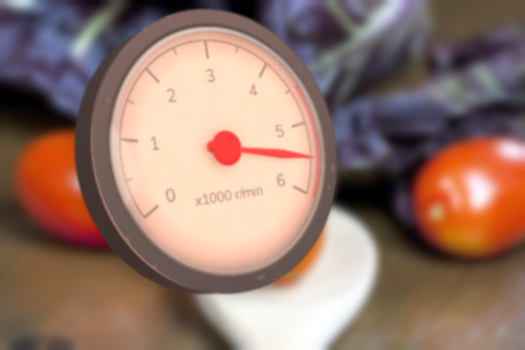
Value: 5500 rpm
